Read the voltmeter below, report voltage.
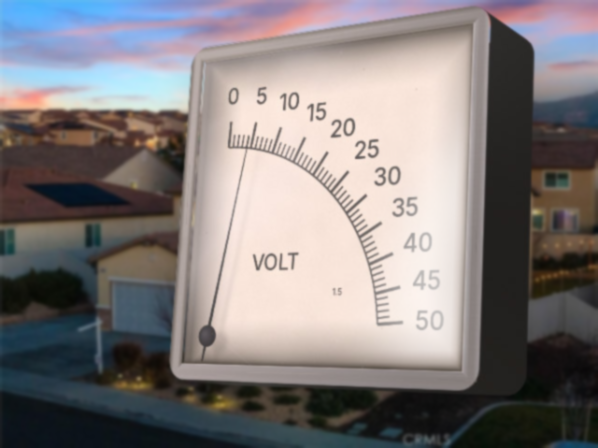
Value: 5 V
